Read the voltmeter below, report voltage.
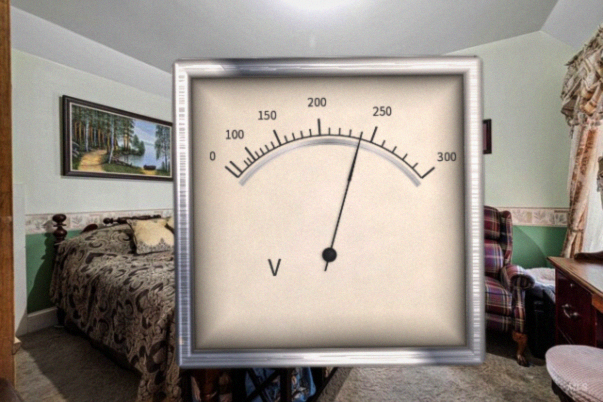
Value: 240 V
